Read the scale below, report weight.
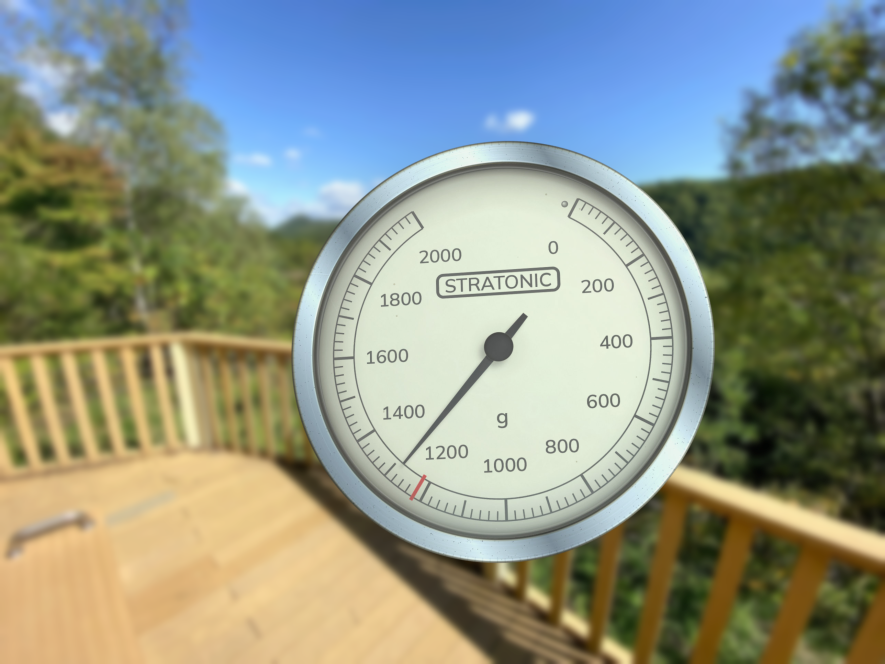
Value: 1280 g
